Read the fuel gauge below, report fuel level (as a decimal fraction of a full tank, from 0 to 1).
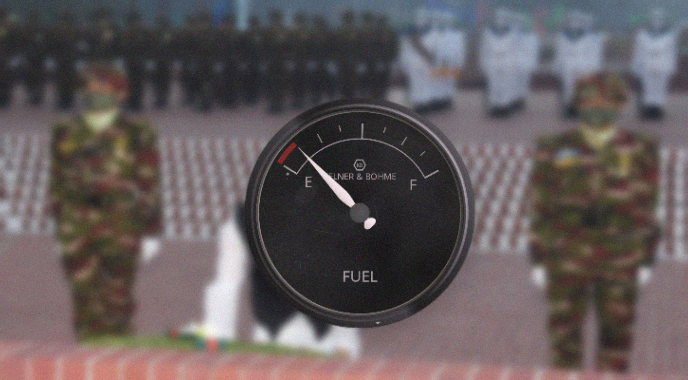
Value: 0.125
